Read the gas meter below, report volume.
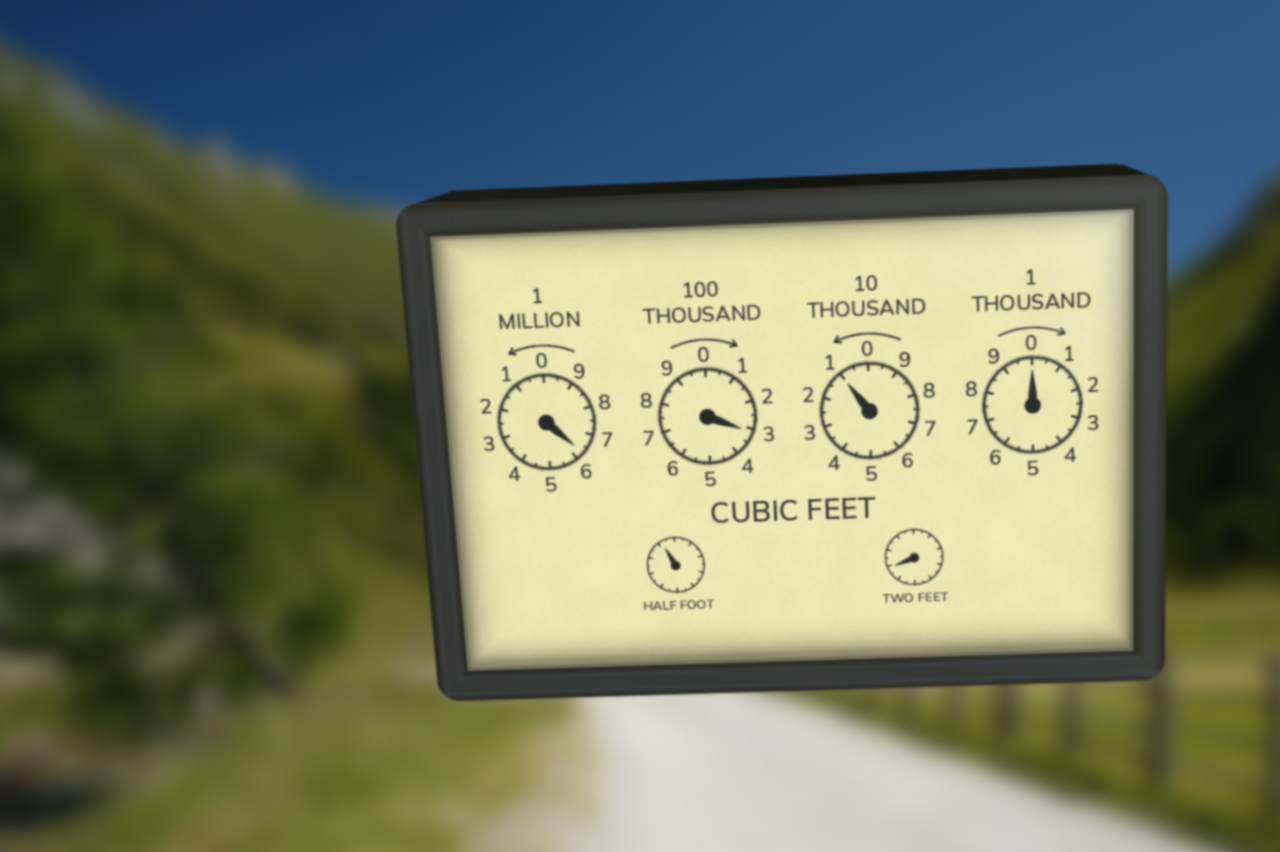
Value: 631000 ft³
